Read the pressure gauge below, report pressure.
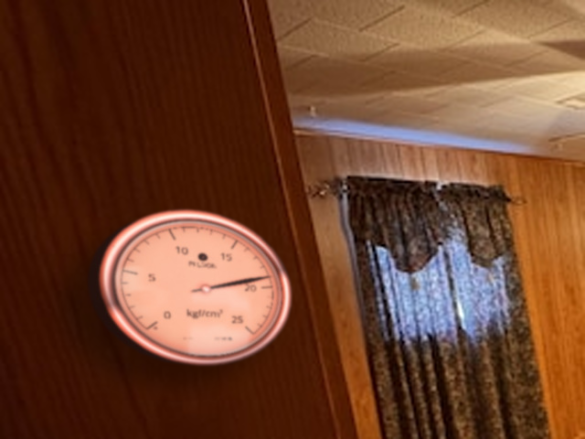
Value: 19 kg/cm²
